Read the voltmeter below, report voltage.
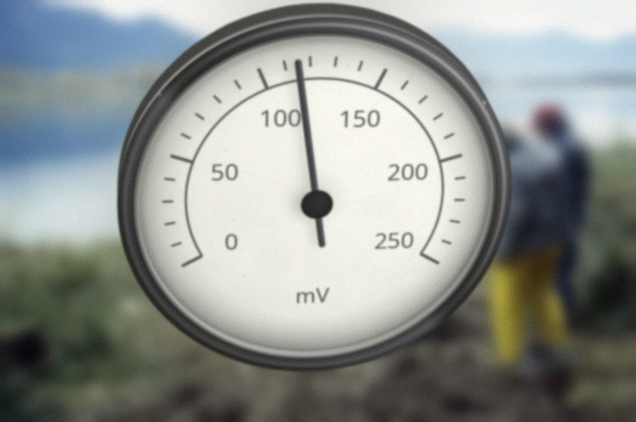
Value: 115 mV
